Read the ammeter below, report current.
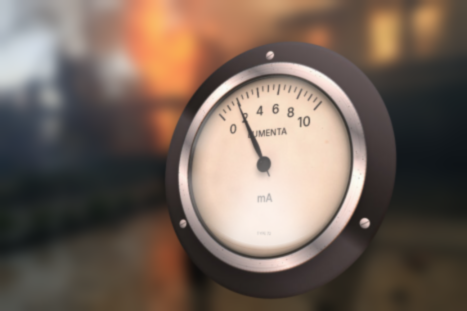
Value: 2 mA
